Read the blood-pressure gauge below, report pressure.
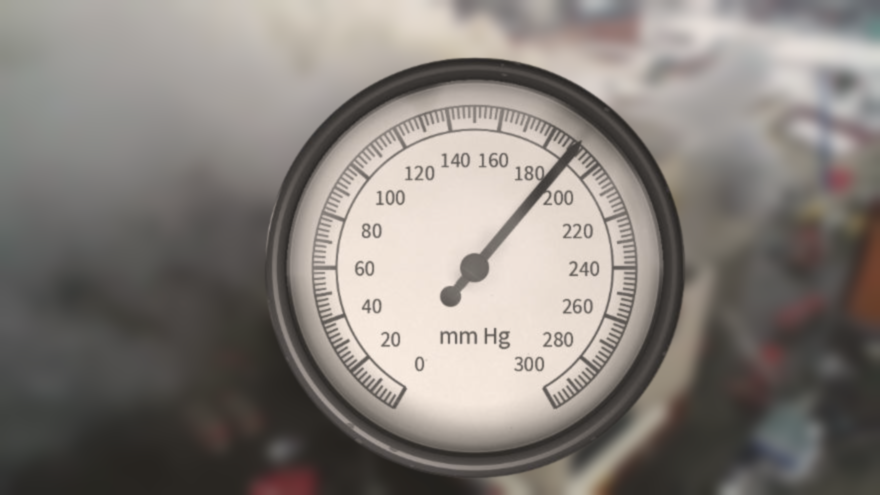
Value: 190 mmHg
